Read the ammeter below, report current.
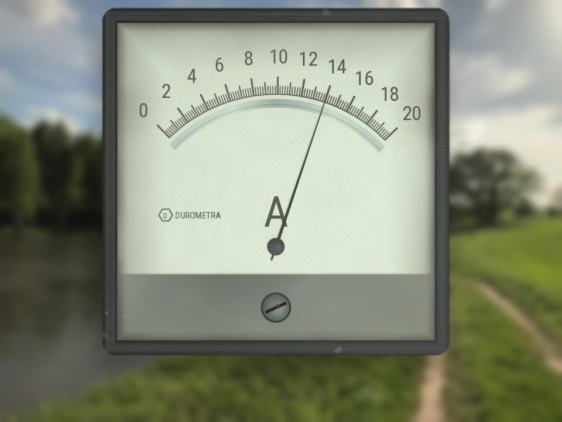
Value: 14 A
